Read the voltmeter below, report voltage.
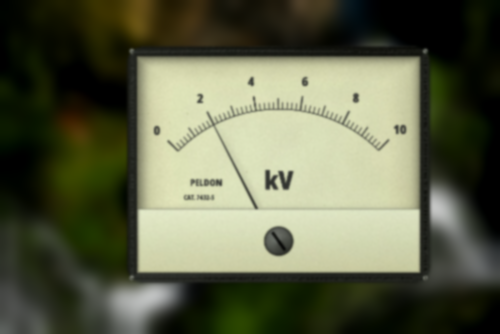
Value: 2 kV
